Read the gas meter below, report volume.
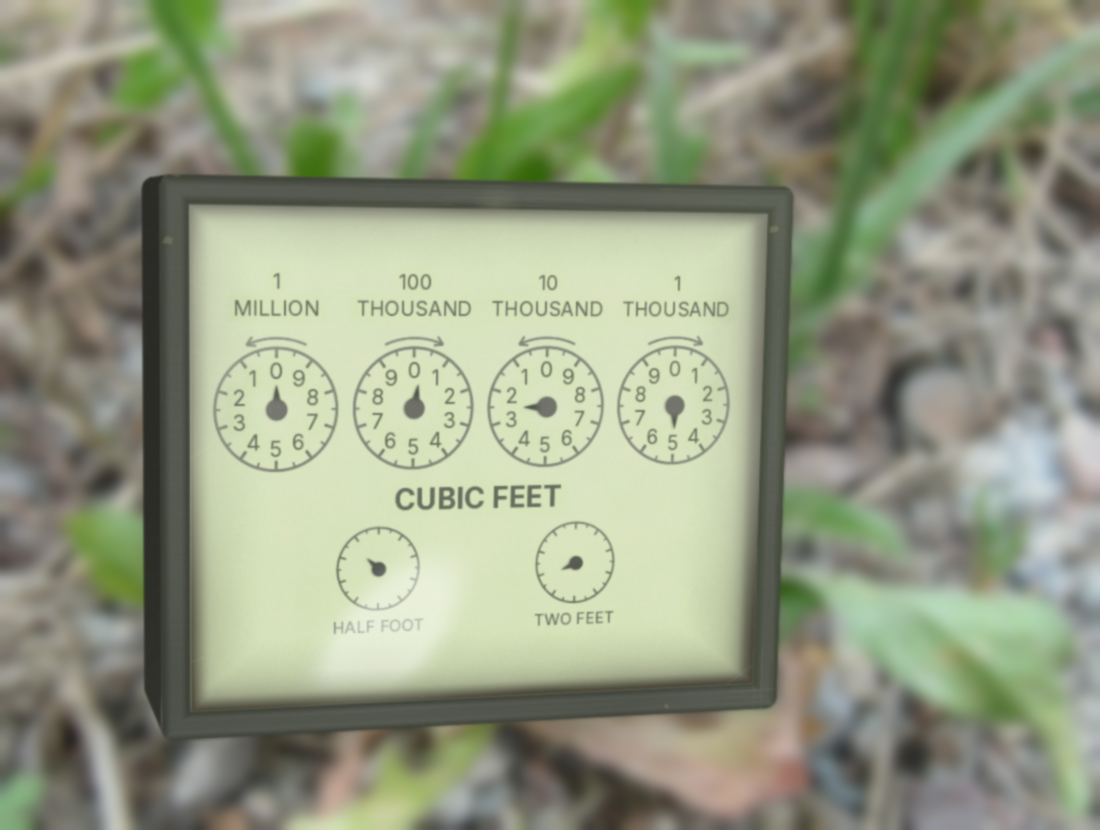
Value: 2500 ft³
